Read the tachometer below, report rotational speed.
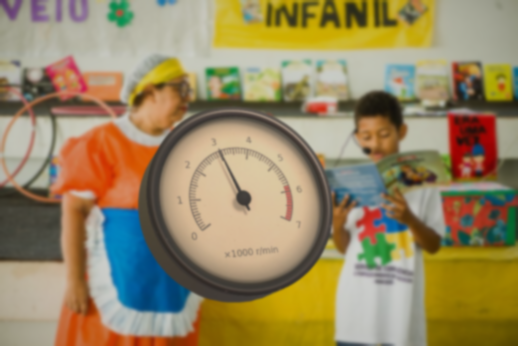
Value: 3000 rpm
